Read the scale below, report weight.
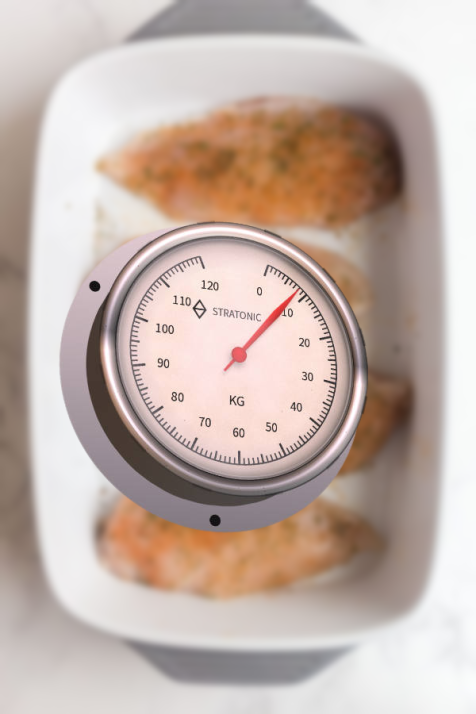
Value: 8 kg
